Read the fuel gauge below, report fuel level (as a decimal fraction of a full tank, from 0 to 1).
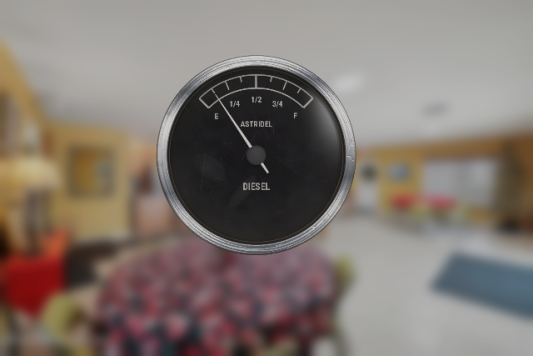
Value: 0.125
